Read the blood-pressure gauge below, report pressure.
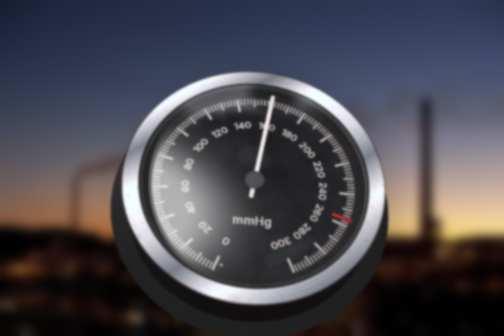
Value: 160 mmHg
